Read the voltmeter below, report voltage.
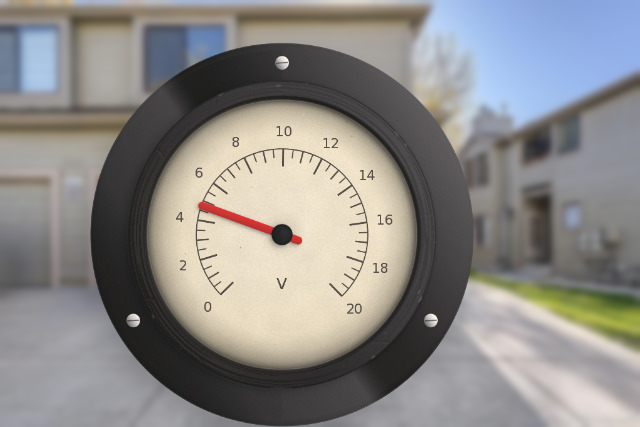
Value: 4.75 V
